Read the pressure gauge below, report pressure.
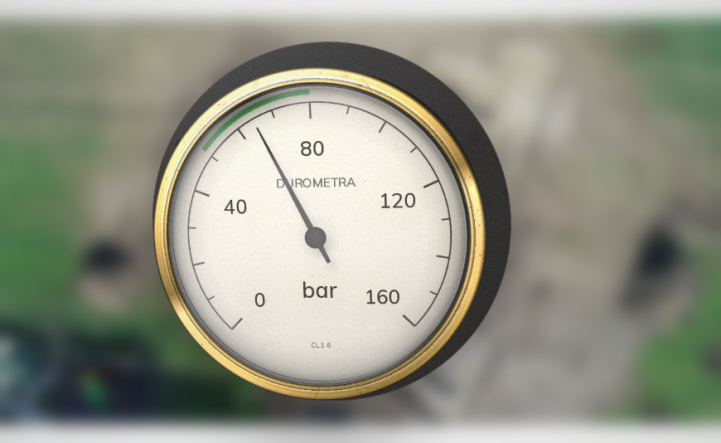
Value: 65 bar
